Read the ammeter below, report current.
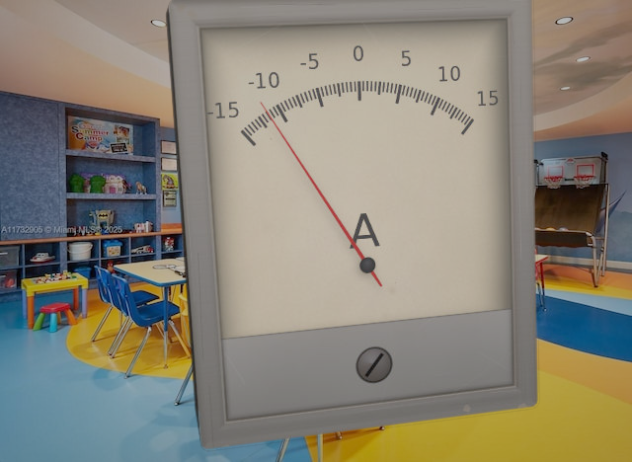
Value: -11.5 A
